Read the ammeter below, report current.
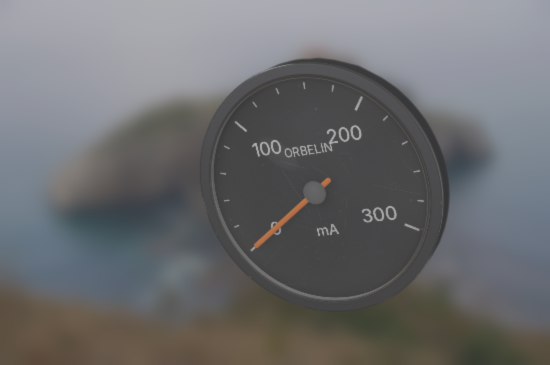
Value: 0 mA
